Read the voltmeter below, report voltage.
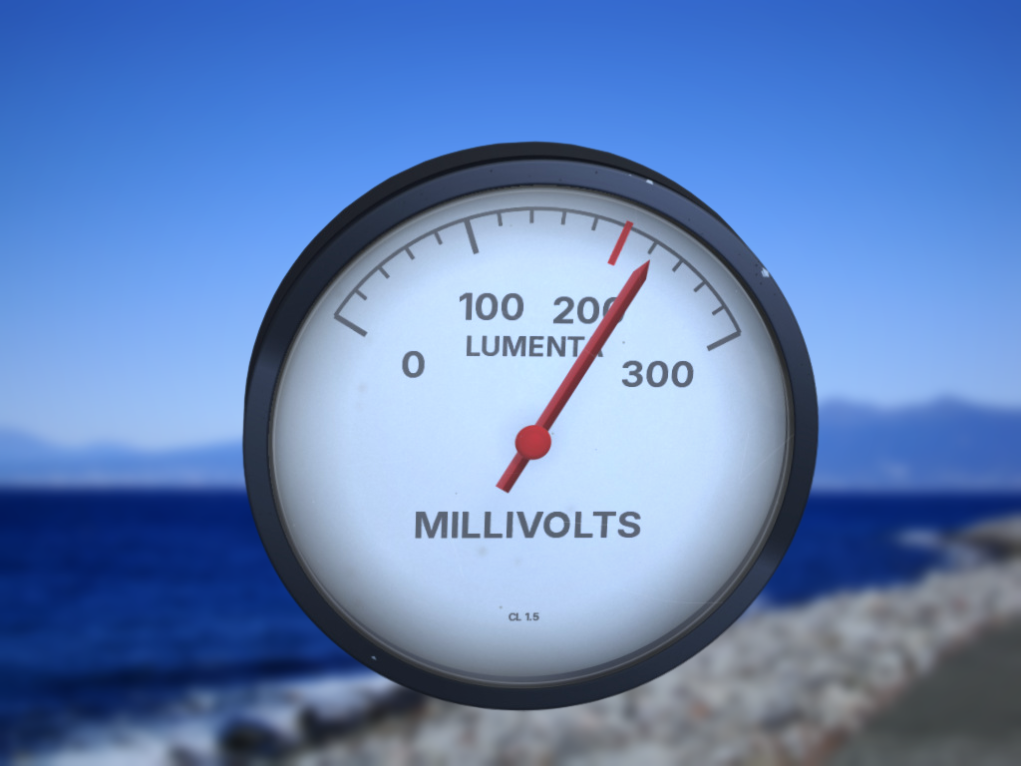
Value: 220 mV
